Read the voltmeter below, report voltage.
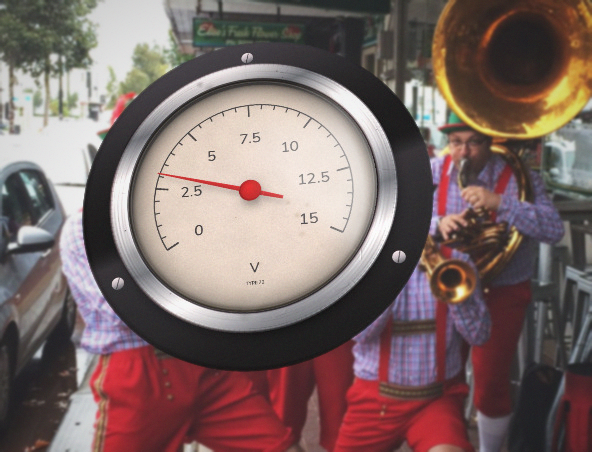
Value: 3 V
